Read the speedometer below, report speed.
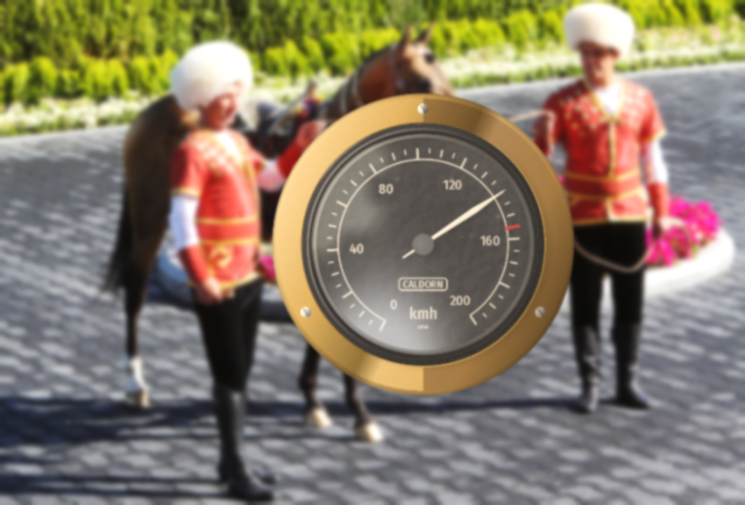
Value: 140 km/h
